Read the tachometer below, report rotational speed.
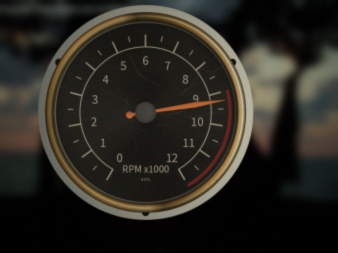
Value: 9250 rpm
